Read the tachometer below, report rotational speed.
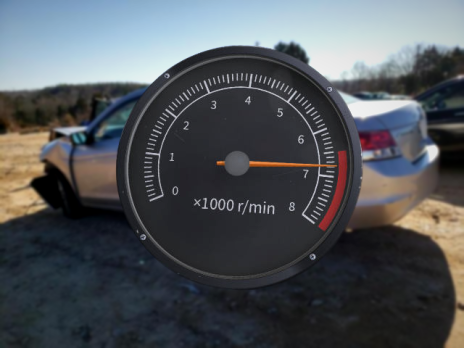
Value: 6800 rpm
